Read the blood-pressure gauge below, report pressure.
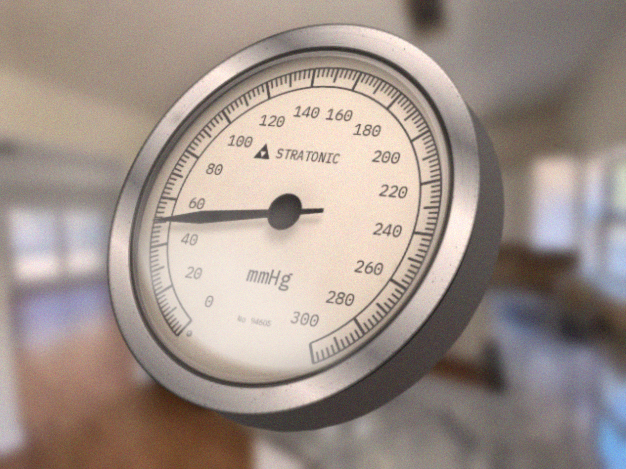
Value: 50 mmHg
